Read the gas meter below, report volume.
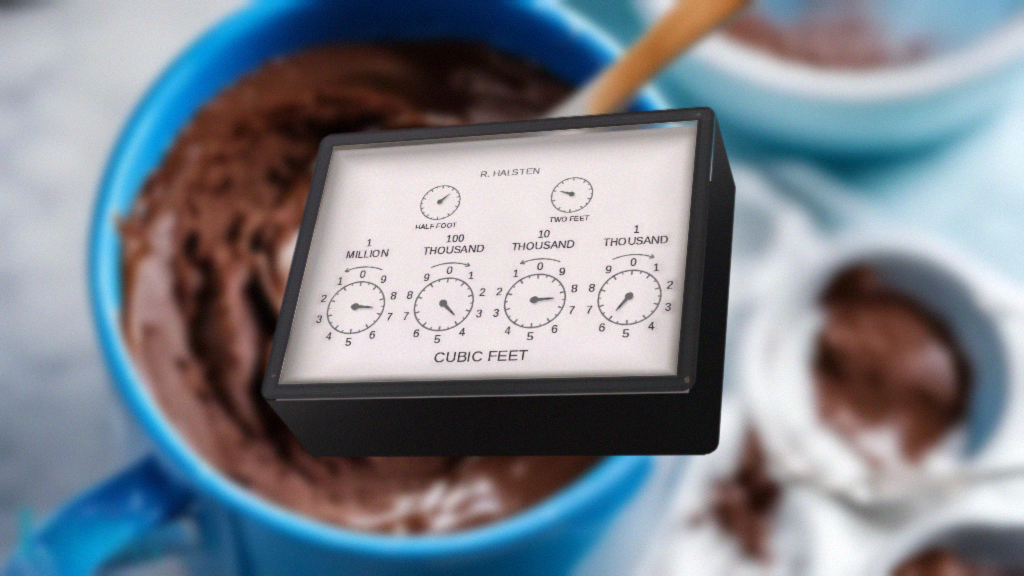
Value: 737600 ft³
